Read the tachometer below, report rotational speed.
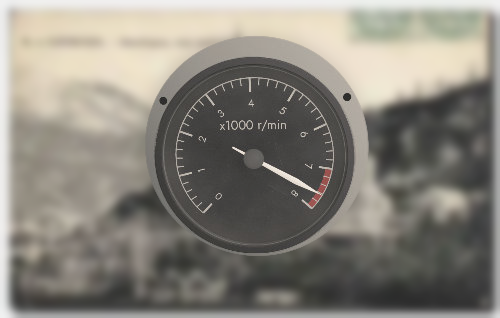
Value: 7600 rpm
